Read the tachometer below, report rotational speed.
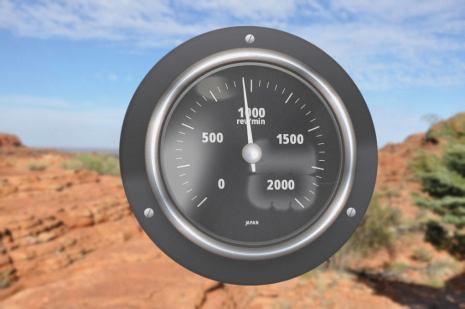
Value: 950 rpm
